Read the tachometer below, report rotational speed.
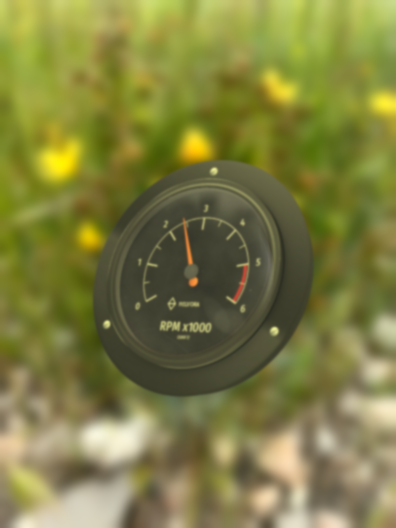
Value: 2500 rpm
